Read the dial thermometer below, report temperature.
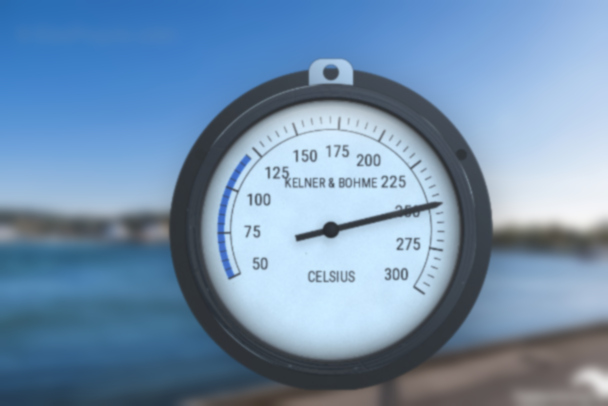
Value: 250 °C
